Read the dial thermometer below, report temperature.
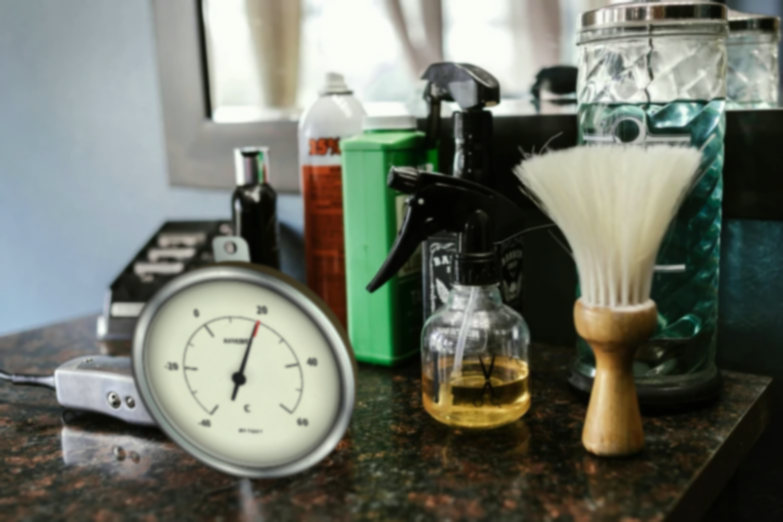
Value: 20 °C
